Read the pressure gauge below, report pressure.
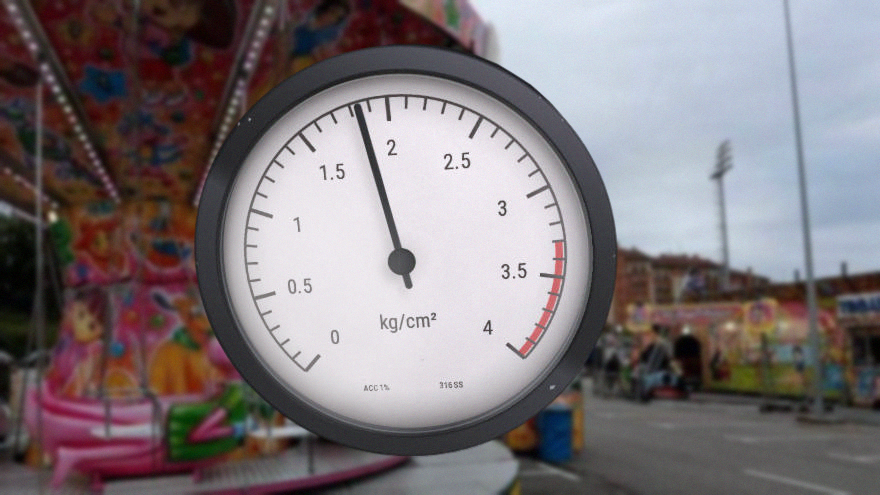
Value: 1.85 kg/cm²
